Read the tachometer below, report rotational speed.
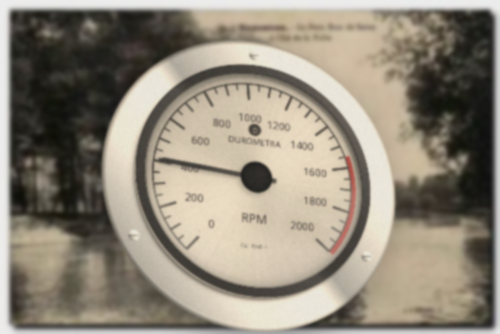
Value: 400 rpm
